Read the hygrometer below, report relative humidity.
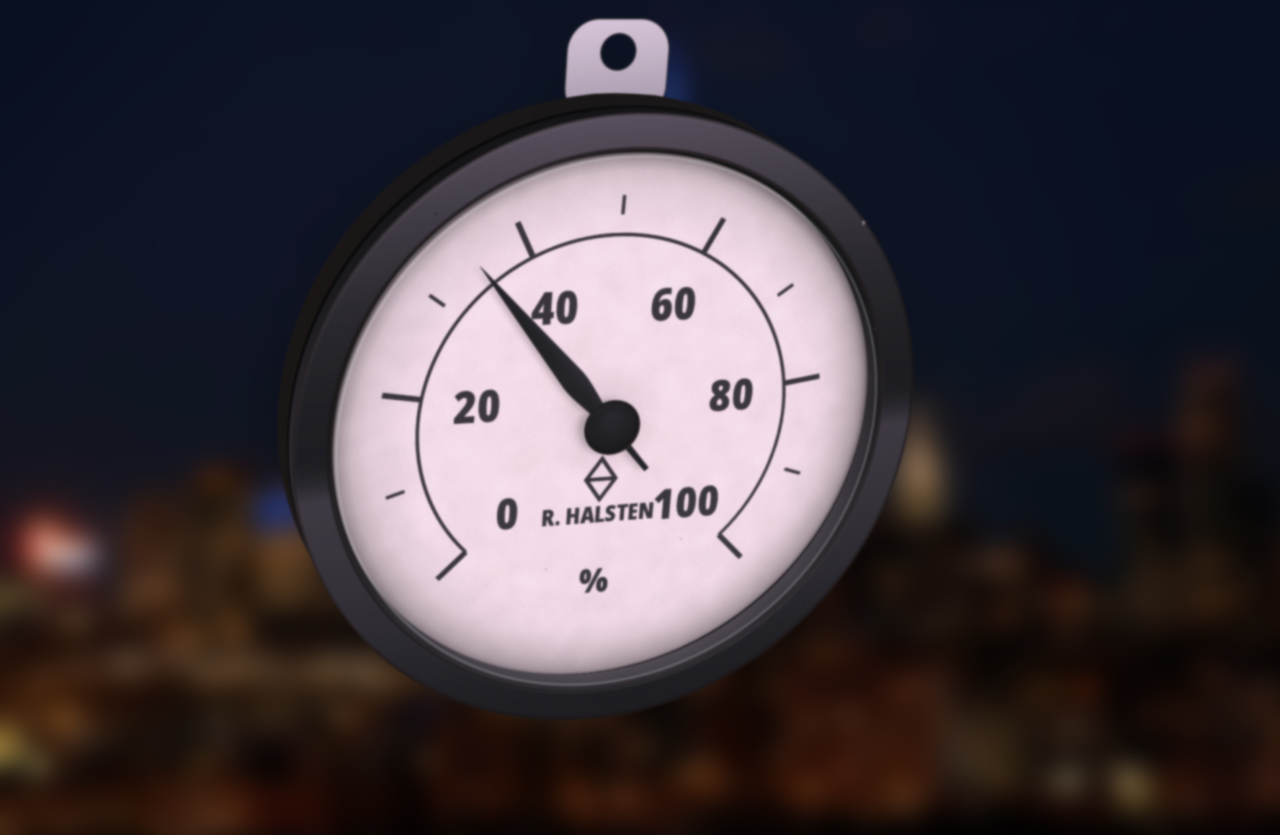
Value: 35 %
